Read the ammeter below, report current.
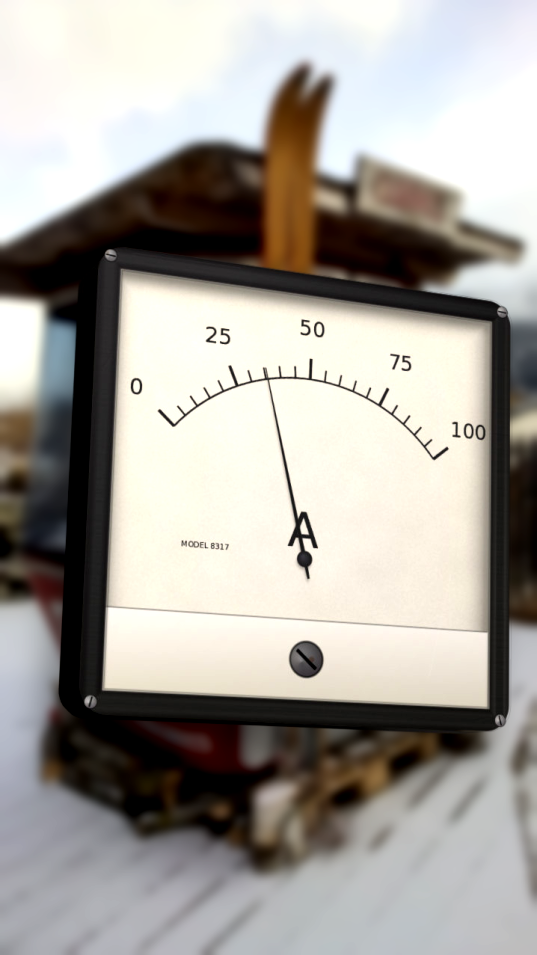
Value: 35 A
